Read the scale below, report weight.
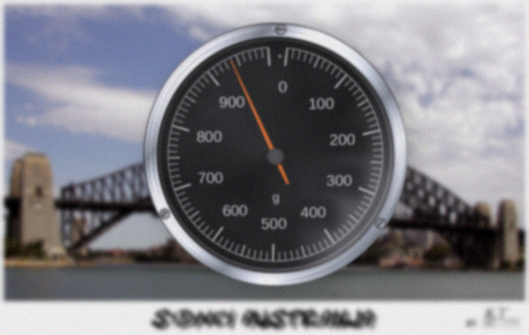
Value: 940 g
